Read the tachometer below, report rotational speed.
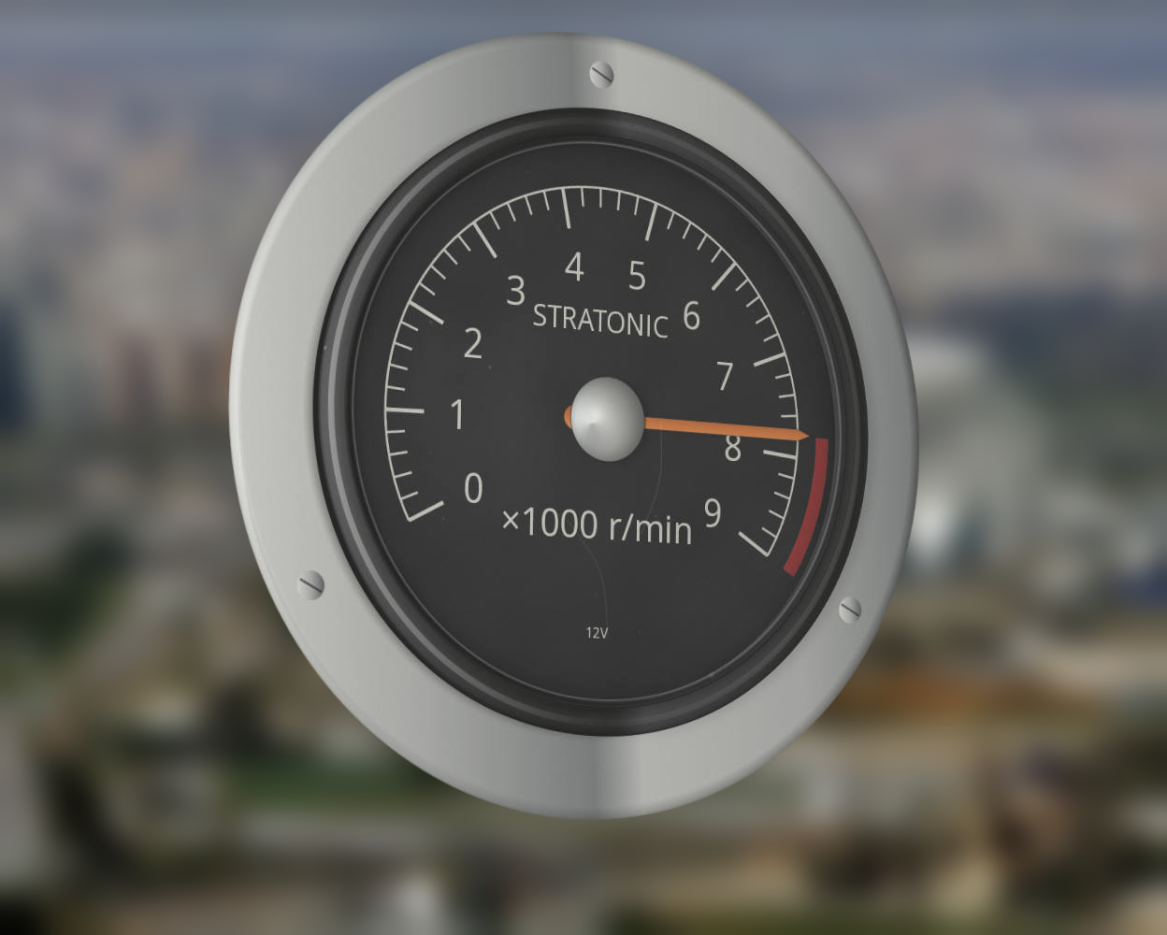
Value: 7800 rpm
